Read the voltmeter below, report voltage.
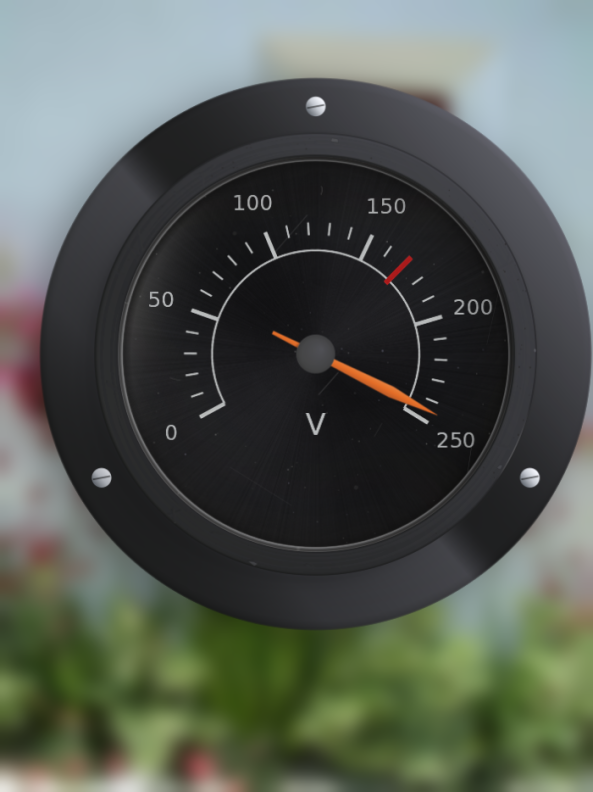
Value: 245 V
